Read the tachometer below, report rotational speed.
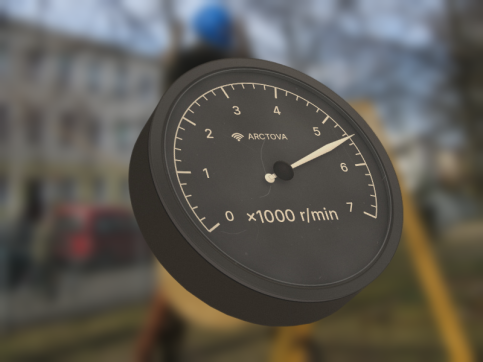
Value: 5500 rpm
